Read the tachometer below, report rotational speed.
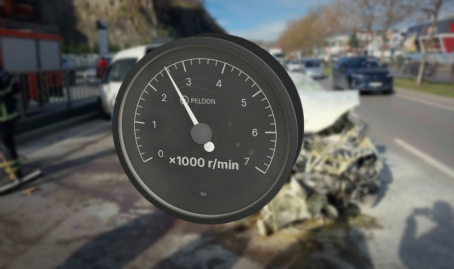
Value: 2600 rpm
